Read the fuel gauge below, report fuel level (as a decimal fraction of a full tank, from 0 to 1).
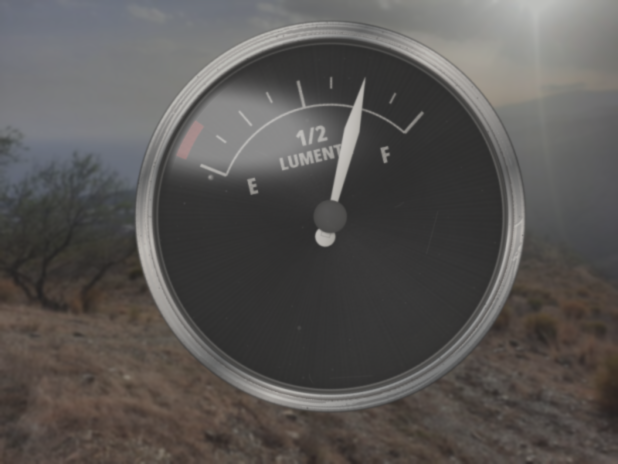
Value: 0.75
